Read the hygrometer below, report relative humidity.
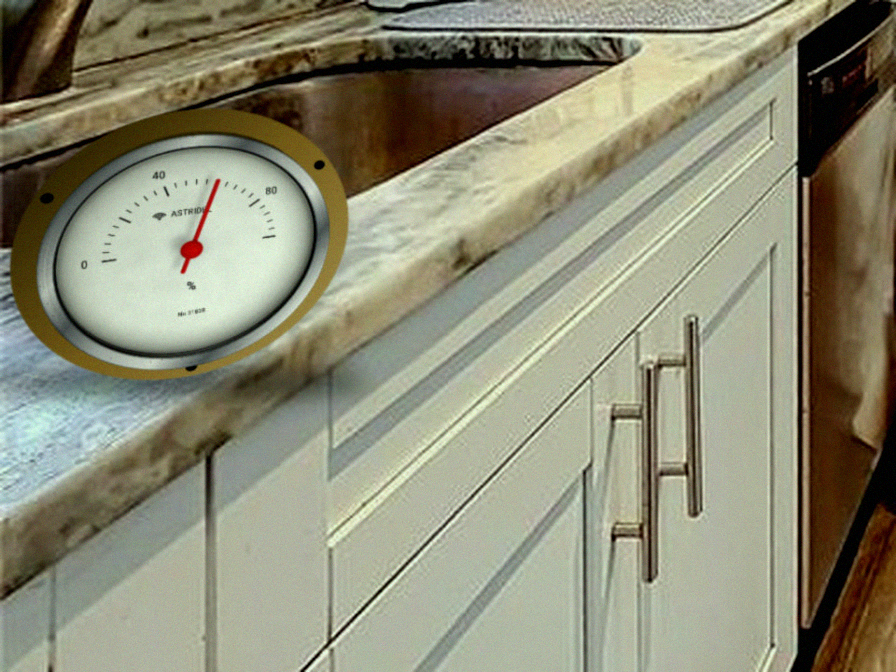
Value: 60 %
